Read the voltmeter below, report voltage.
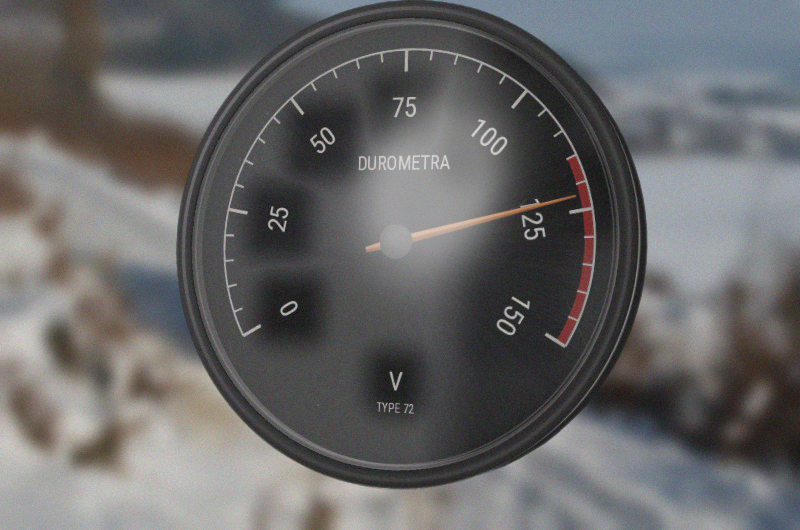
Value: 122.5 V
